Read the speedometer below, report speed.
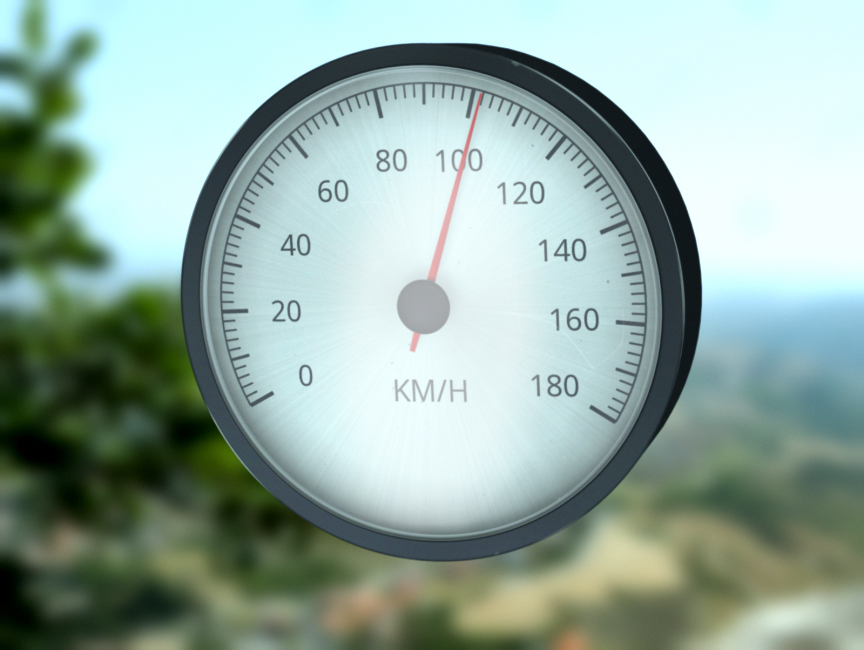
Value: 102 km/h
